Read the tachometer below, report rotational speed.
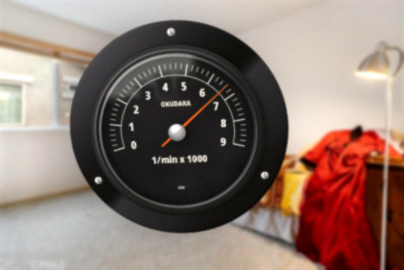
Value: 6600 rpm
